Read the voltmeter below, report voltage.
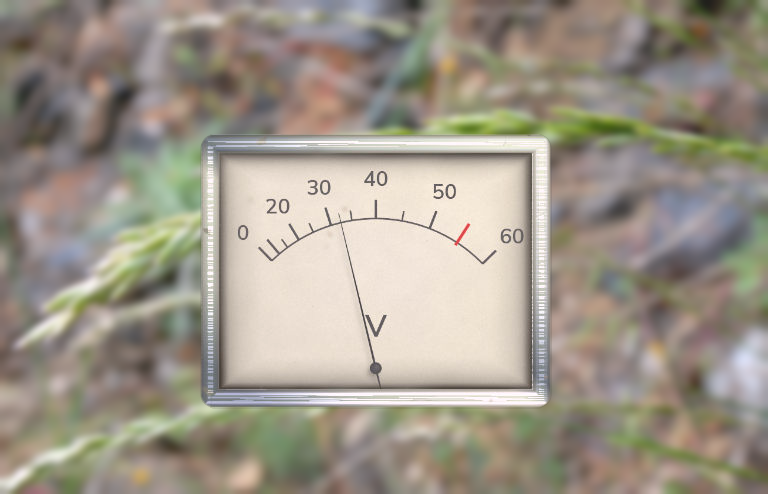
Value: 32.5 V
